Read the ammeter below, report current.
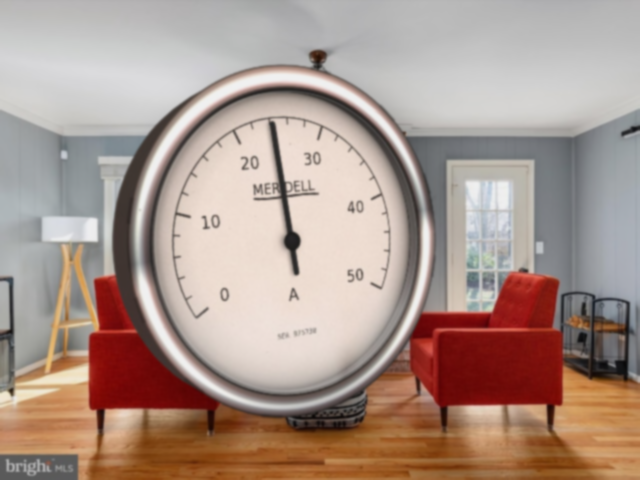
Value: 24 A
